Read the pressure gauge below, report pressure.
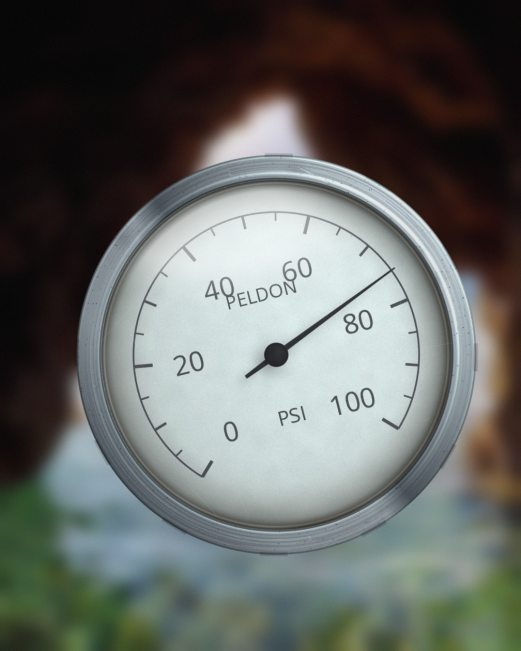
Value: 75 psi
